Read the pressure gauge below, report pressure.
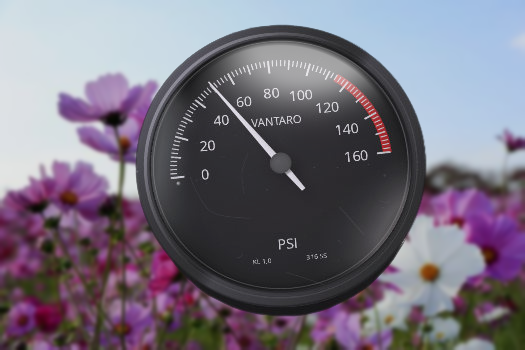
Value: 50 psi
